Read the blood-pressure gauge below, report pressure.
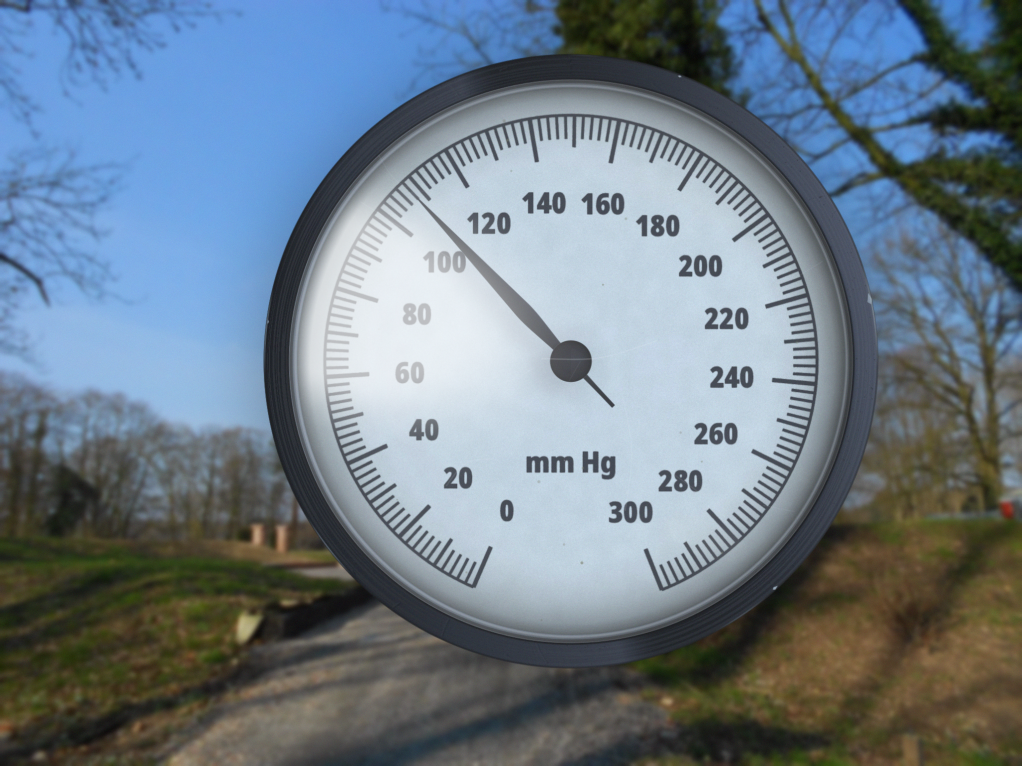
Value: 108 mmHg
